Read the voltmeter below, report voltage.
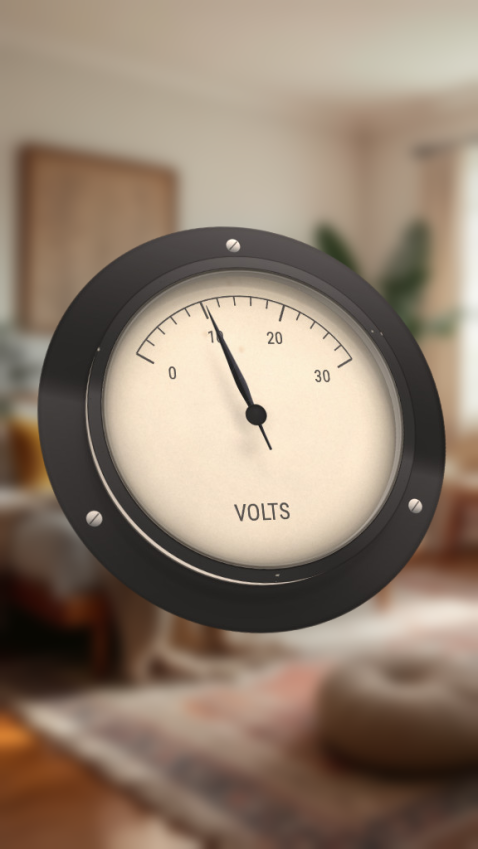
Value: 10 V
